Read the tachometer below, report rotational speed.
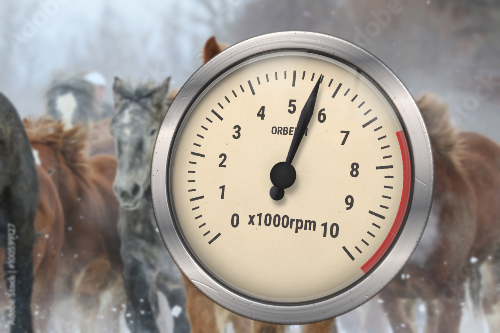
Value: 5600 rpm
